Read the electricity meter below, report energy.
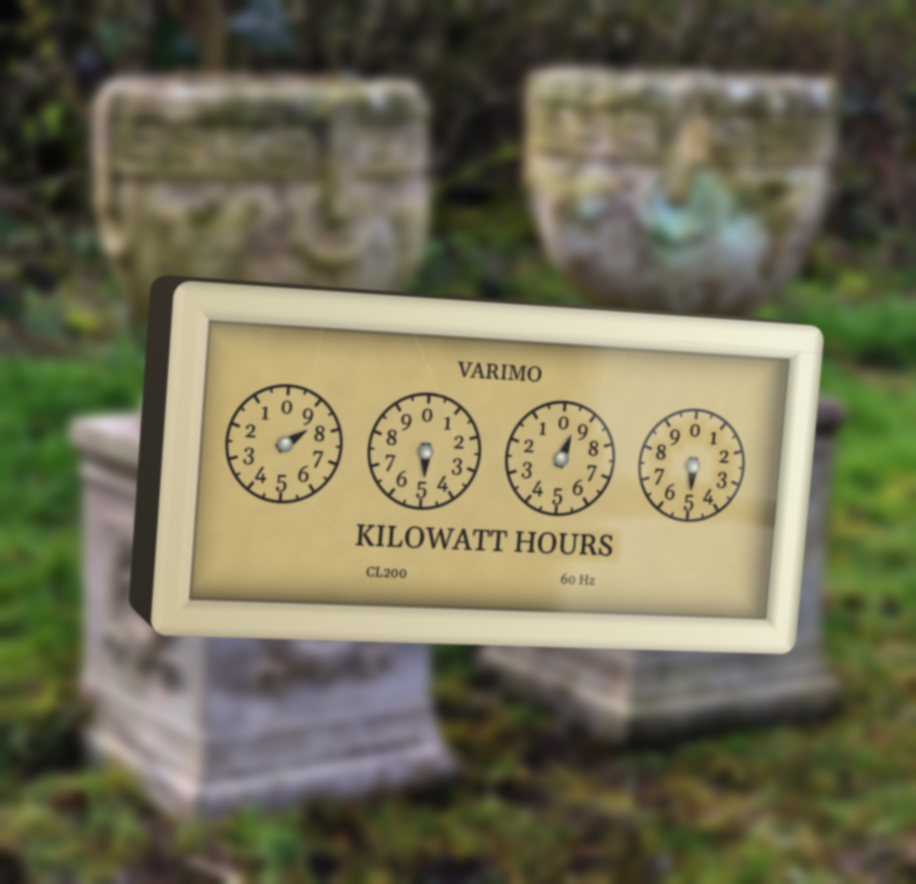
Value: 8495 kWh
